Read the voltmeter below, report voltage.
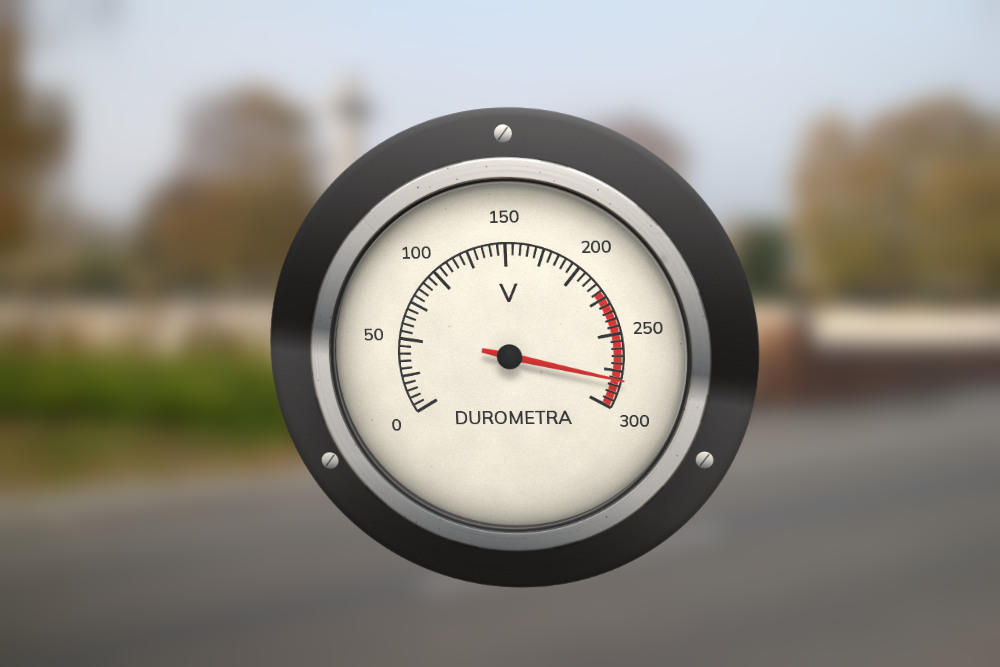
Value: 280 V
